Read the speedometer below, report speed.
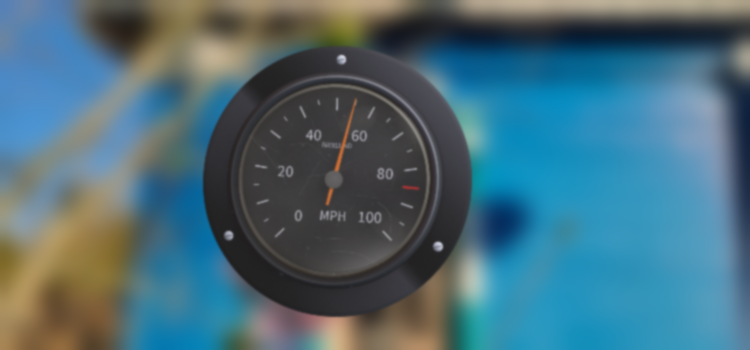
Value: 55 mph
